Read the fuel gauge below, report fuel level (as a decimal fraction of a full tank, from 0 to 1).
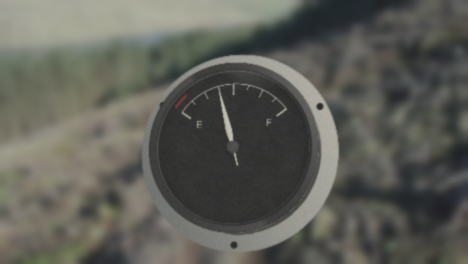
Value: 0.375
